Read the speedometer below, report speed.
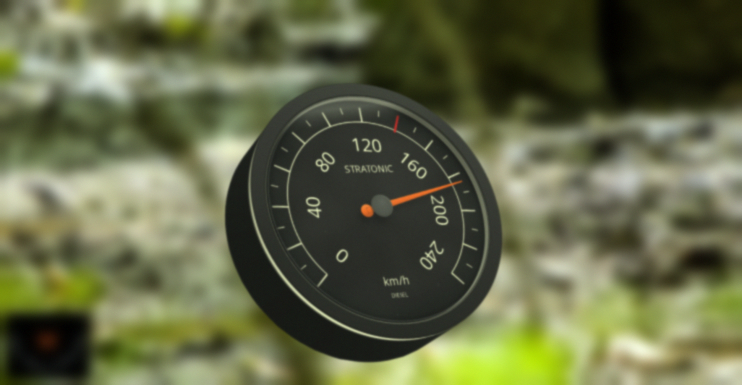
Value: 185 km/h
